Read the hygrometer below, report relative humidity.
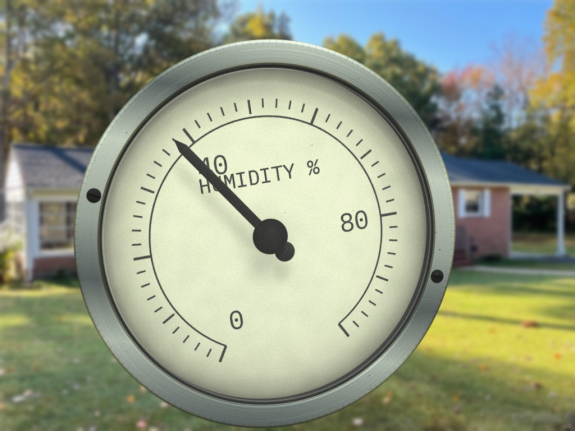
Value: 38 %
